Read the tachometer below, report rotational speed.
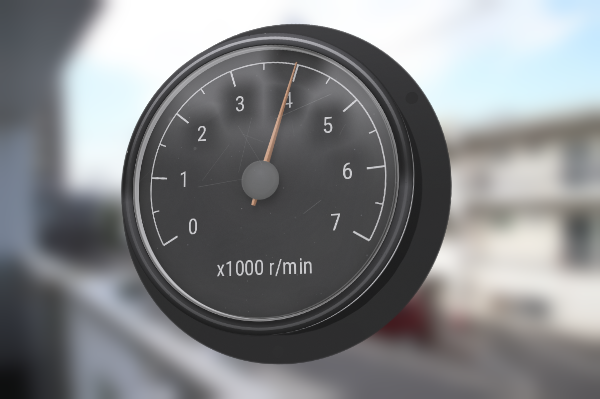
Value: 4000 rpm
